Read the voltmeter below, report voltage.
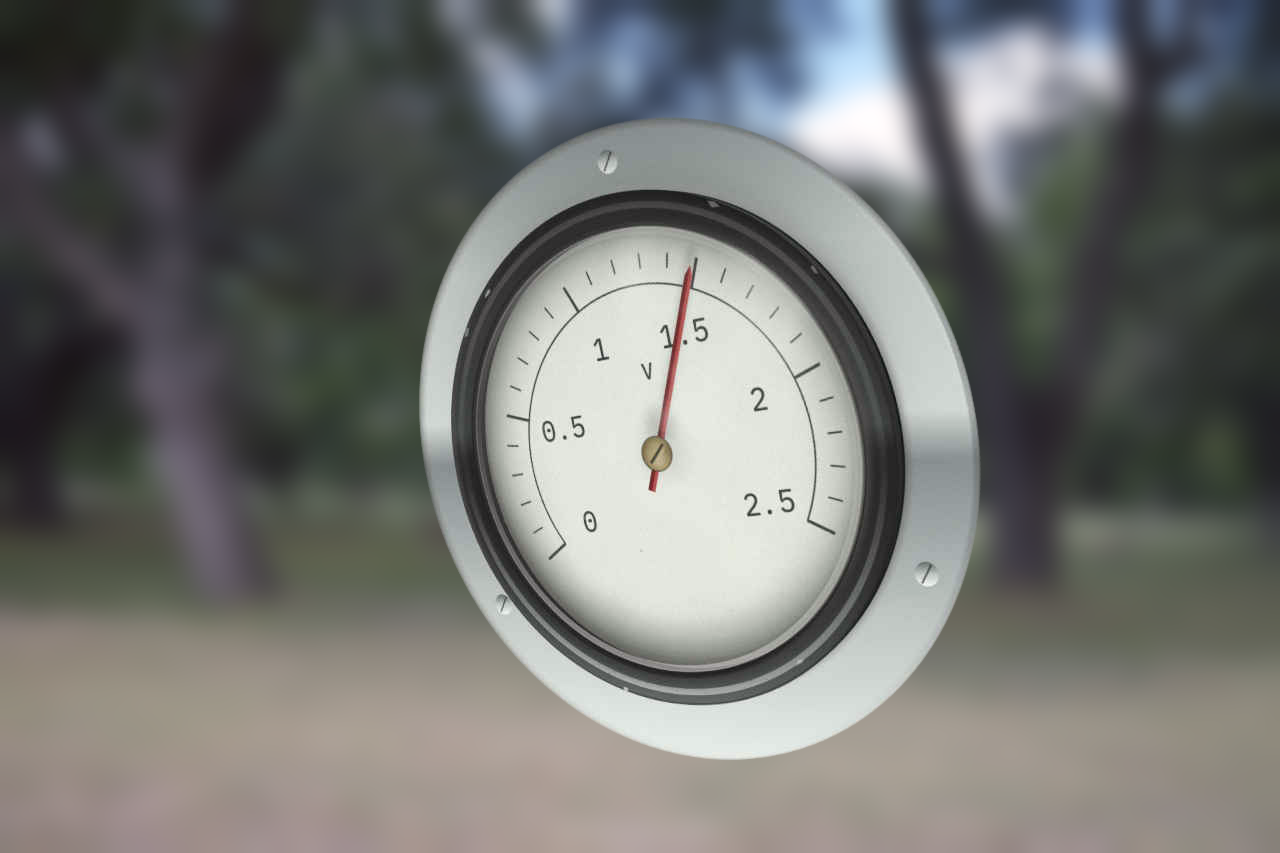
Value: 1.5 V
